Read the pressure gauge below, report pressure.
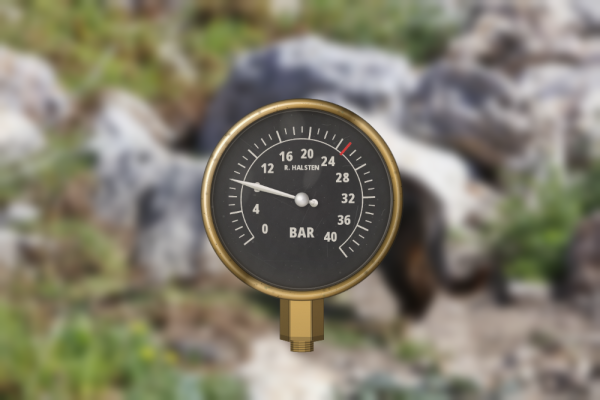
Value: 8 bar
